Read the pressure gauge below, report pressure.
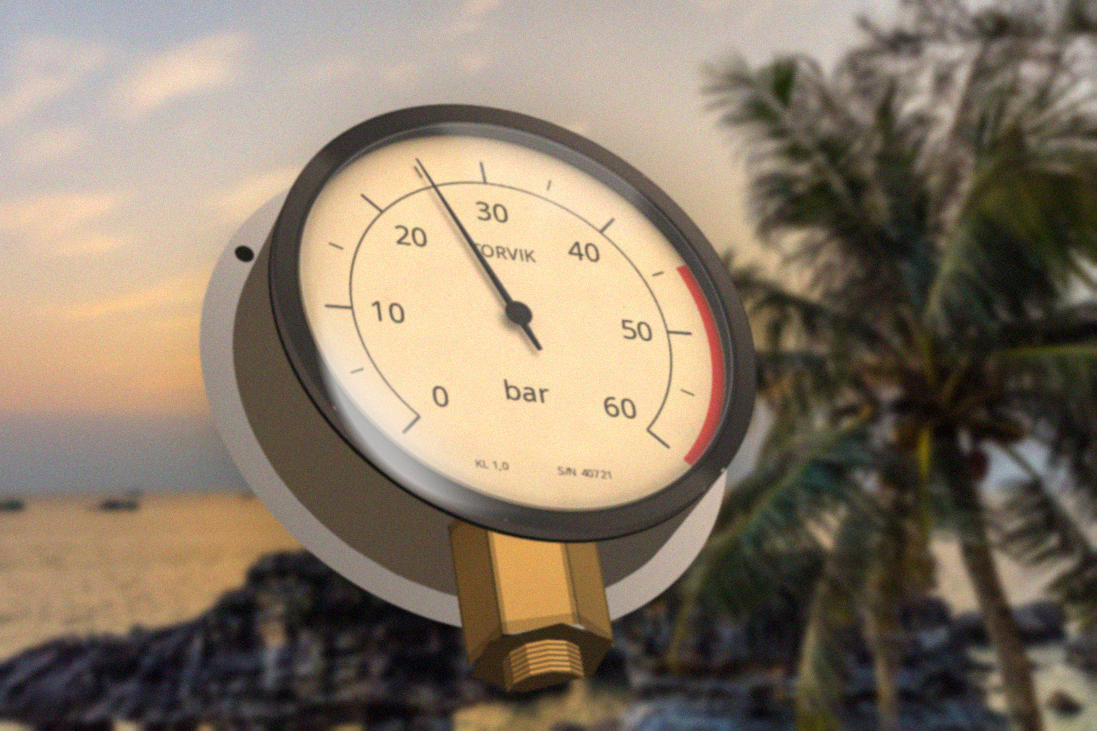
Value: 25 bar
